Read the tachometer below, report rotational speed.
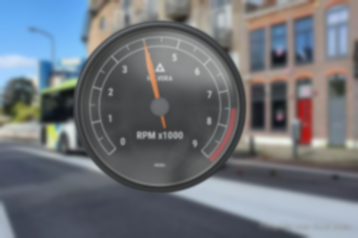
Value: 4000 rpm
